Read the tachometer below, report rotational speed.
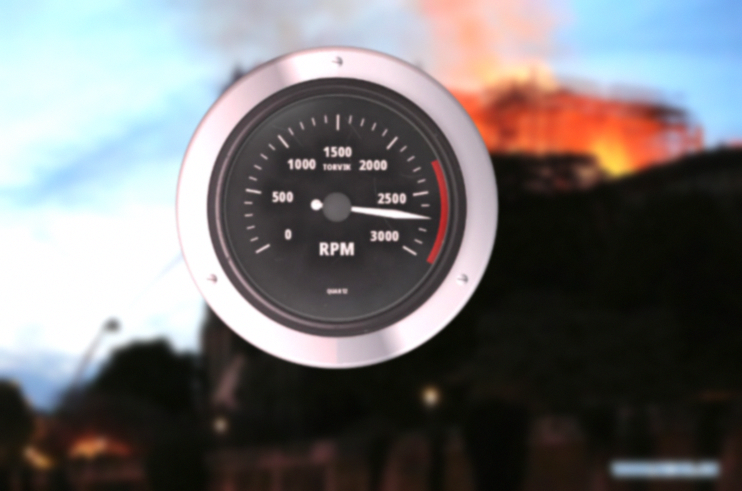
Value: 2700 rpm
